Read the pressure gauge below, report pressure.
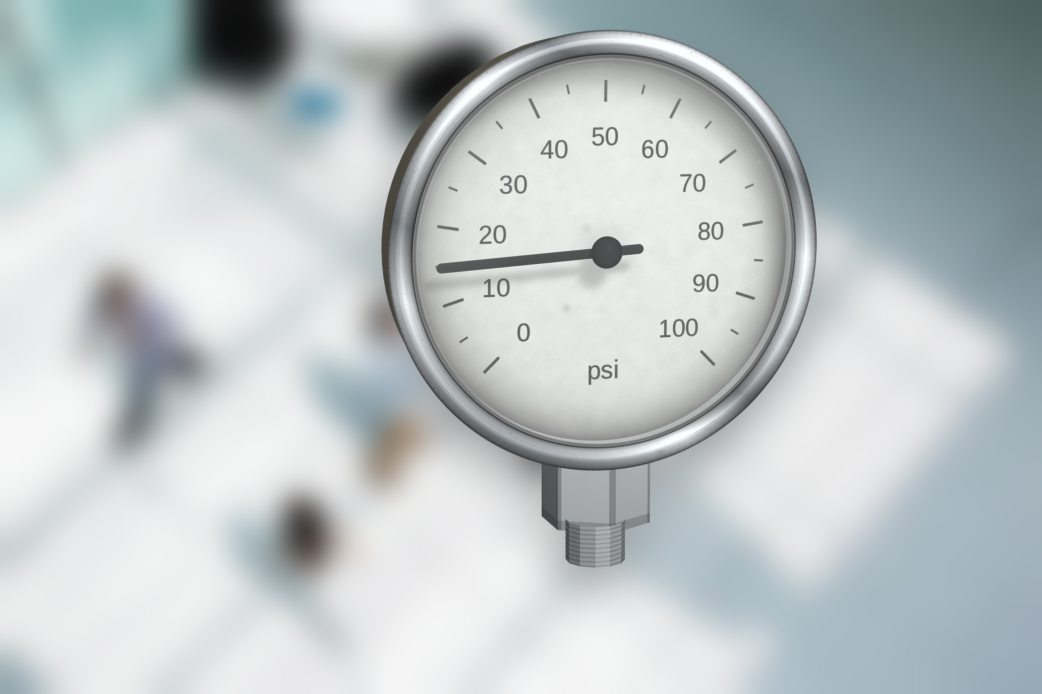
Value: 15 psi
